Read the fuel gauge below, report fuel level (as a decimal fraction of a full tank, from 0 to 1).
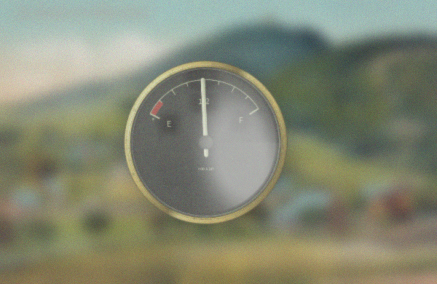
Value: 0.5
